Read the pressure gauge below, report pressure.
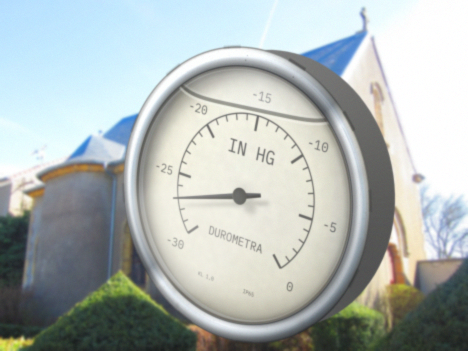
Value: -27 inHg
